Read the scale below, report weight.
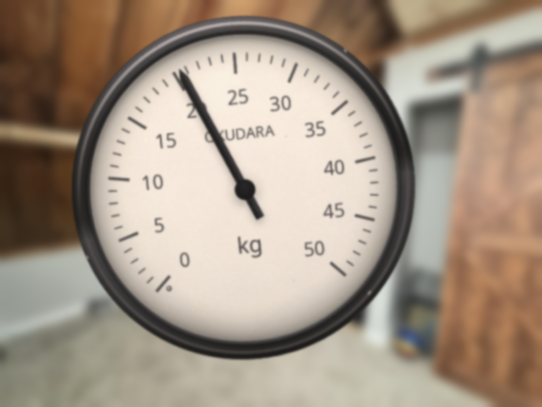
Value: 20.5 kg
